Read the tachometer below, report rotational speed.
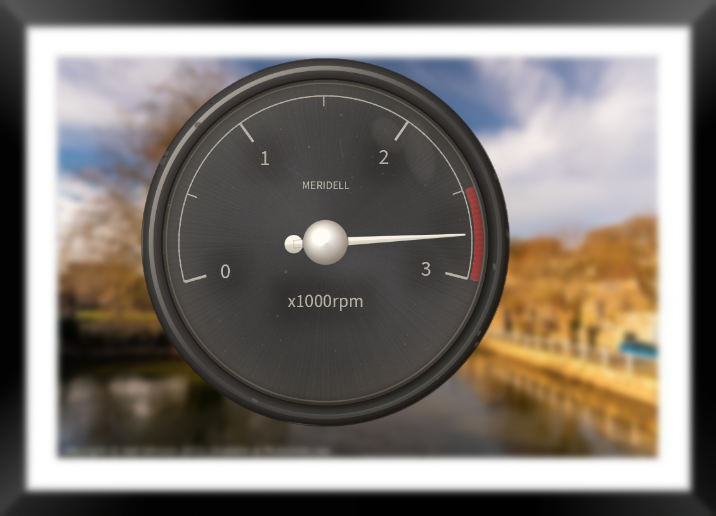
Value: 2750 rpm
